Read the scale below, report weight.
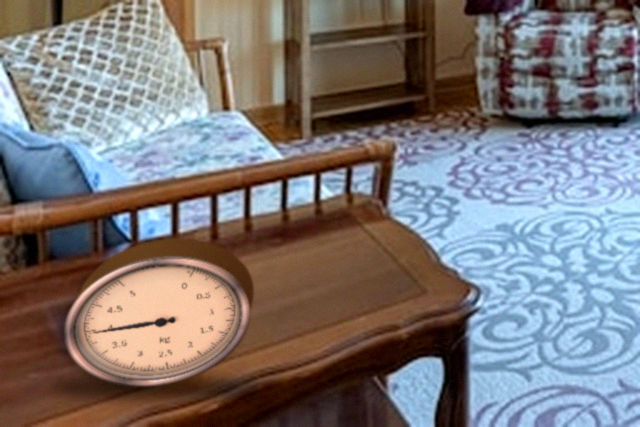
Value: 4 kg
